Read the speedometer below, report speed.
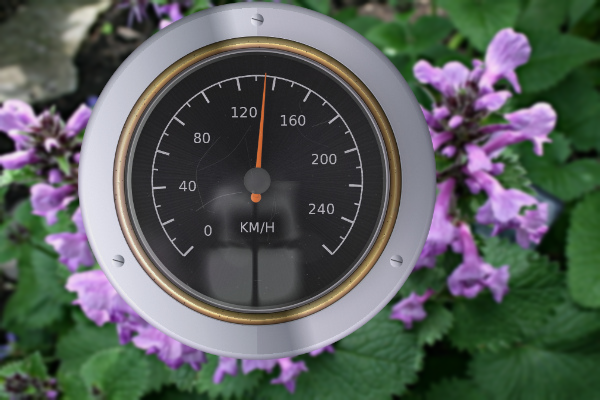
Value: 135 km/h
